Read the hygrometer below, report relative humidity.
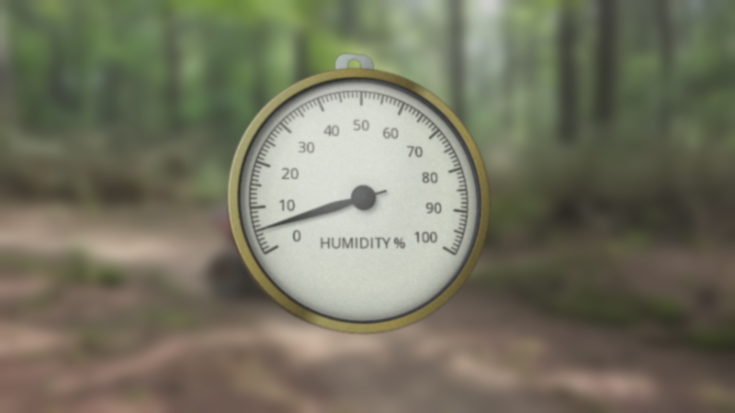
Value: 5 %
